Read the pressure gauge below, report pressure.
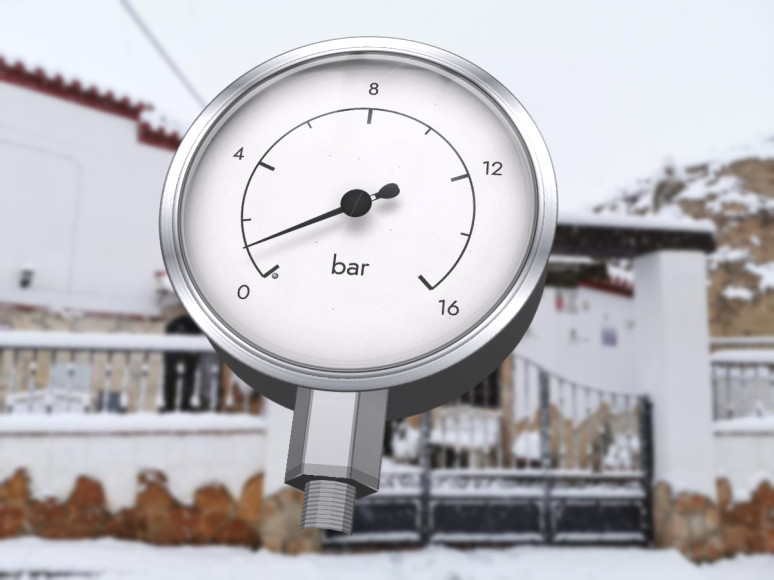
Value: 1 bar
